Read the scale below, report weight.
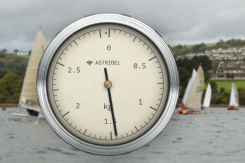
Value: 1.45 kg
